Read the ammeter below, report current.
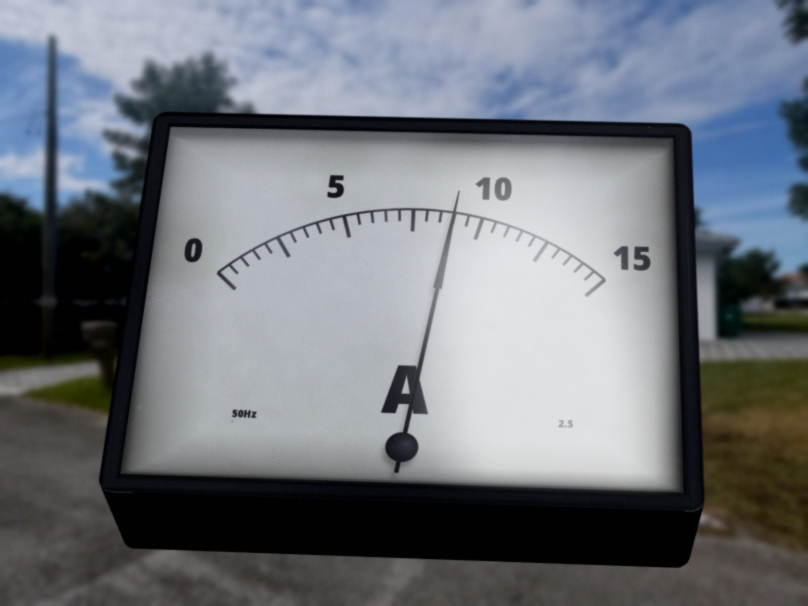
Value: 9 A
